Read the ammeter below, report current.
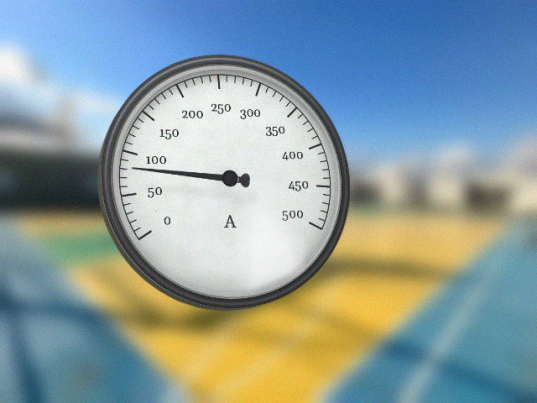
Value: 80 A
